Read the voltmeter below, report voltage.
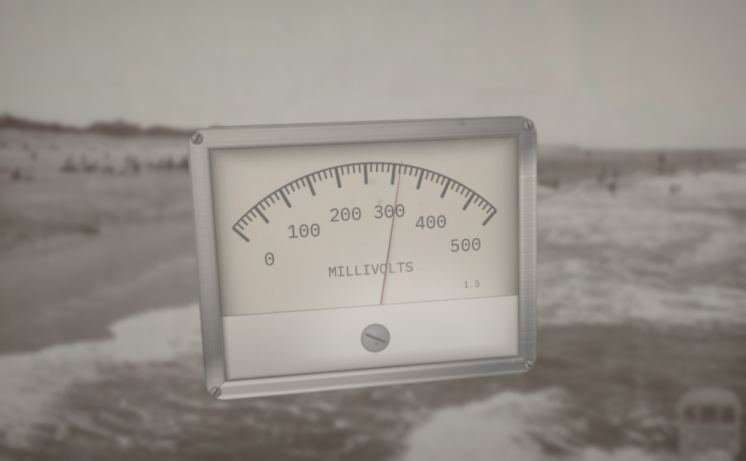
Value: 310 mV
